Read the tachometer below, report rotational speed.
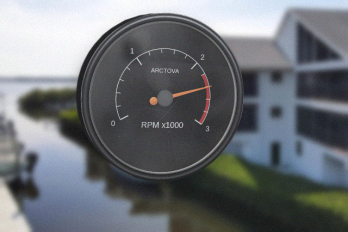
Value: 2400 rpm
